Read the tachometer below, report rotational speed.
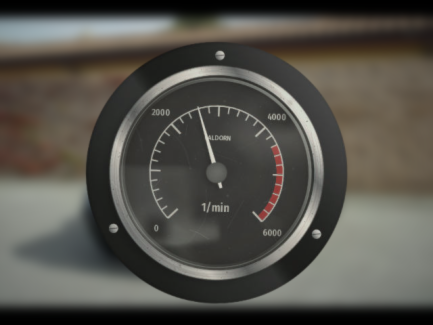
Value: 2600 rpm
